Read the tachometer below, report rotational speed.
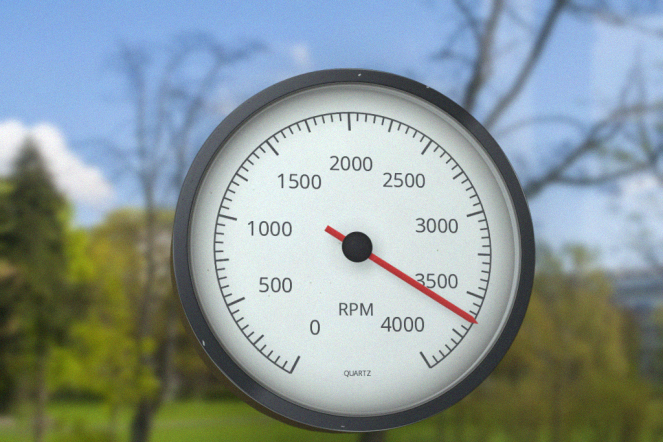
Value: 3650 rpm
